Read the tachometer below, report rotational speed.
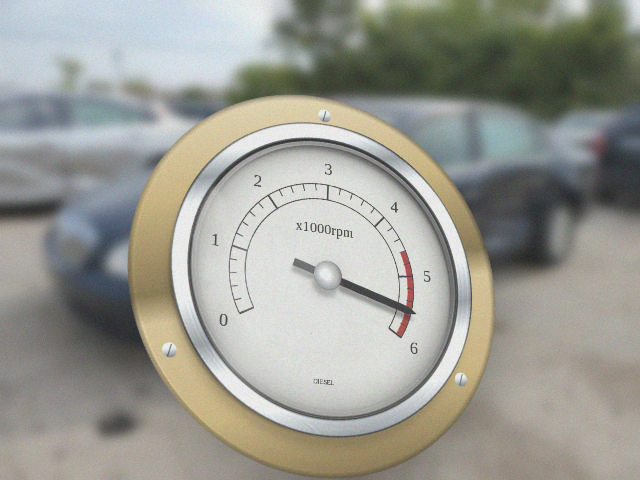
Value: 5600 rpm
